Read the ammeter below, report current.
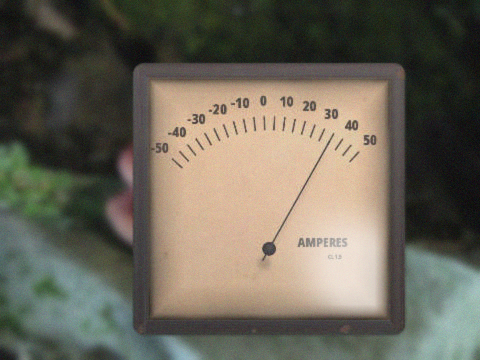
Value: 35 A
